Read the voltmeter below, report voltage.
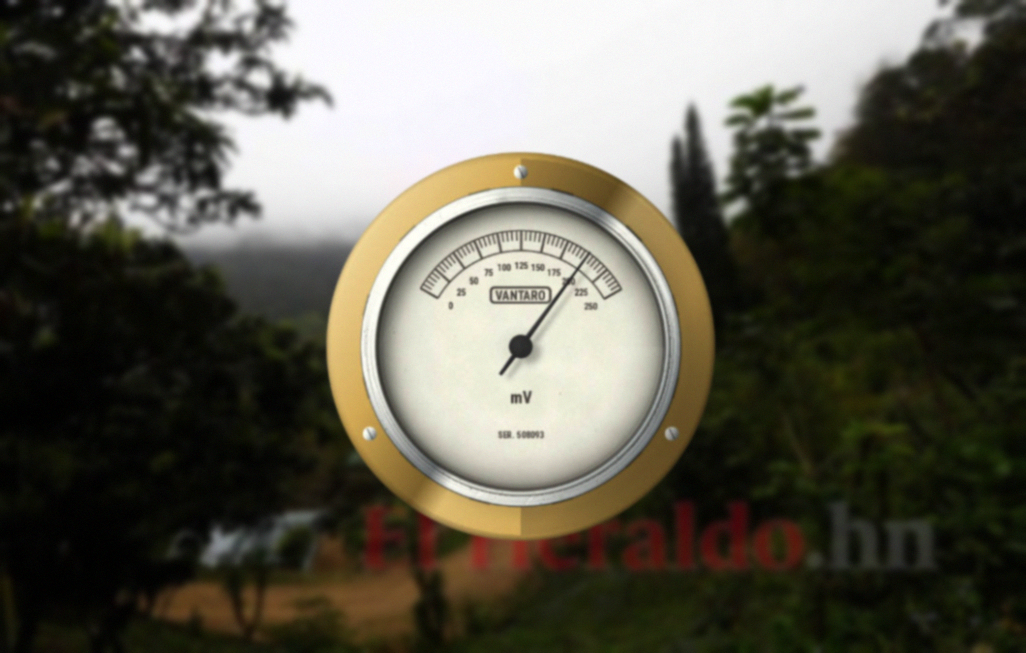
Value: 200 mV
